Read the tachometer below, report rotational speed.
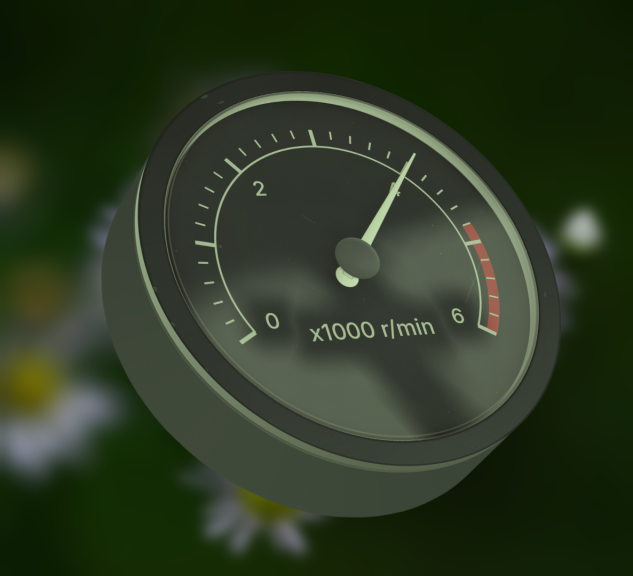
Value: 4000 rpm
